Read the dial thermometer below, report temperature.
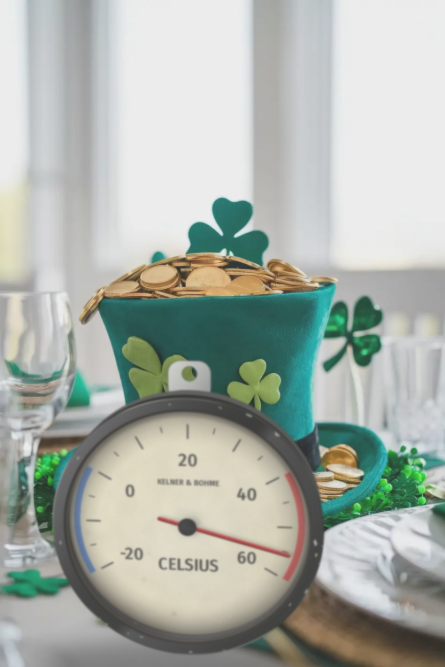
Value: 55 °C
